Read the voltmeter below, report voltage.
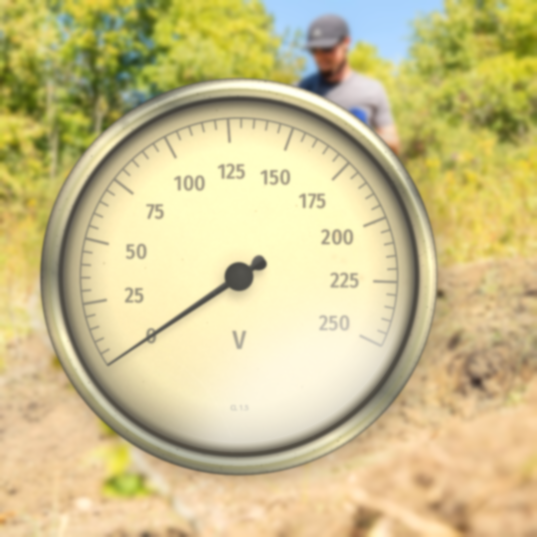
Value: 0 V
